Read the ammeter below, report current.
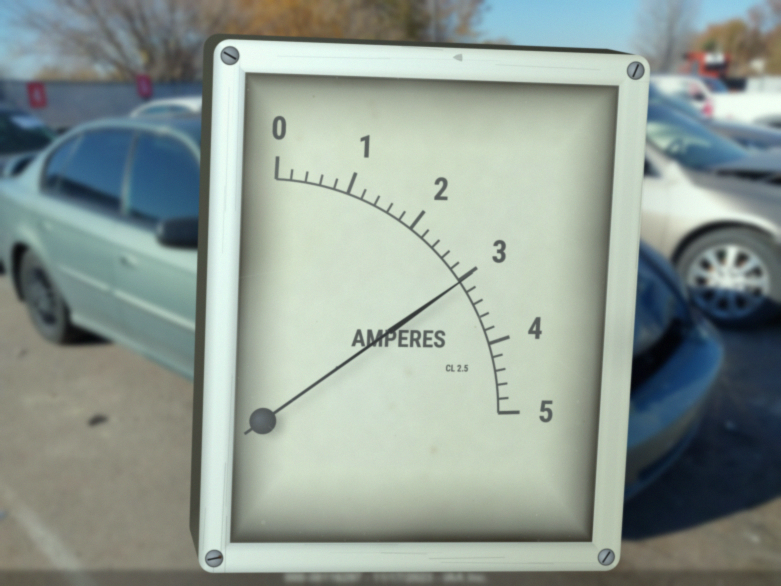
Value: 3 A
